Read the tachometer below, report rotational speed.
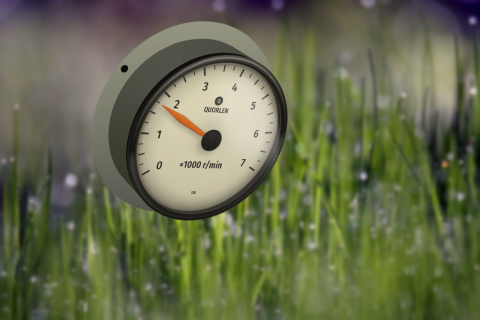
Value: 1750 rpm
